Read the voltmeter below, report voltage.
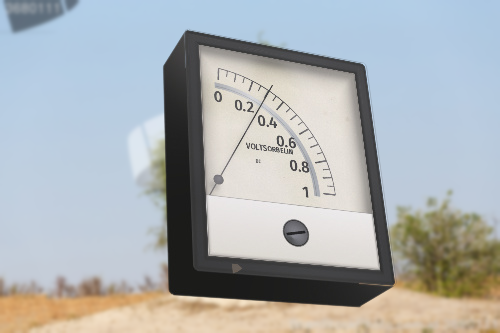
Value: 0.3 V
